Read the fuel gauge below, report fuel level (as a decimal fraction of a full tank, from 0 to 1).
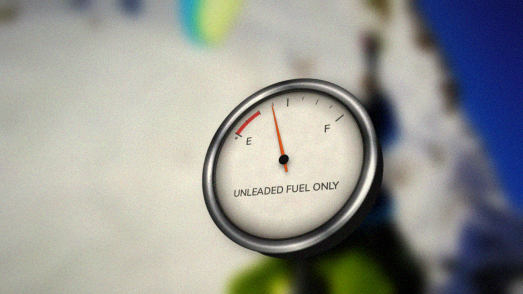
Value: 0.375
